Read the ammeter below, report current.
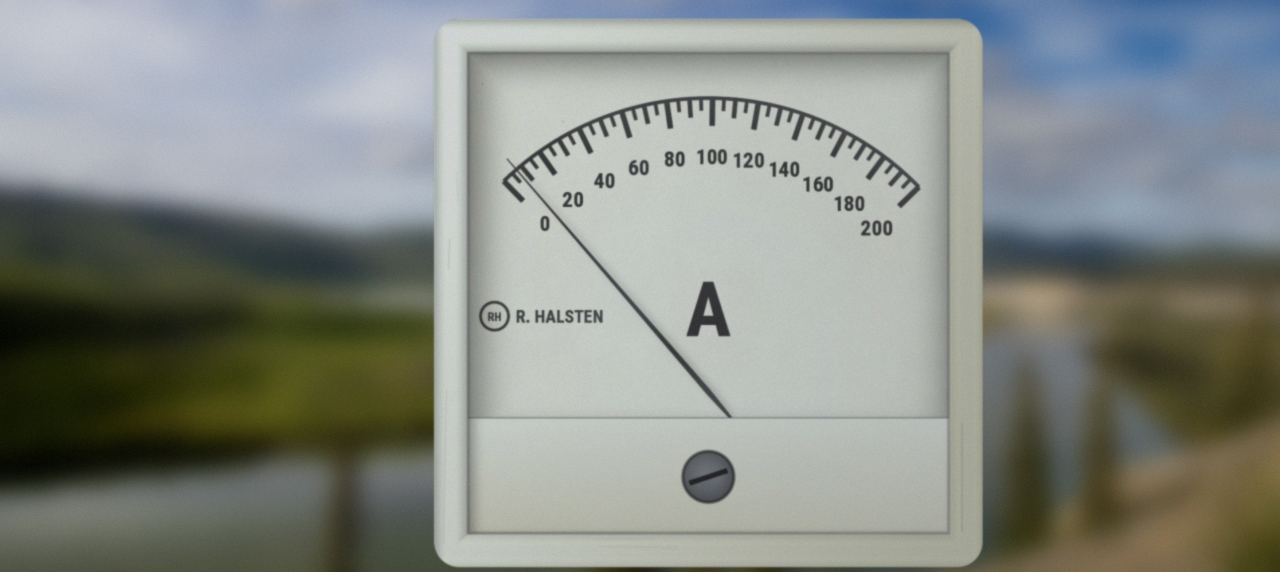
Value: 7.5 A
